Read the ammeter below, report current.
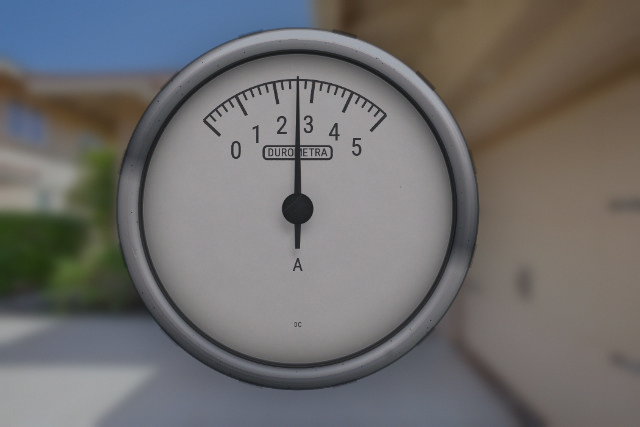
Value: 2.6 A
